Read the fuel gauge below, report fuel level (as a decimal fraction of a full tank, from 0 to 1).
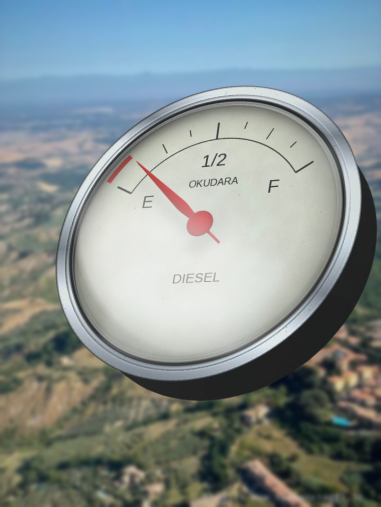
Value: 0.125
